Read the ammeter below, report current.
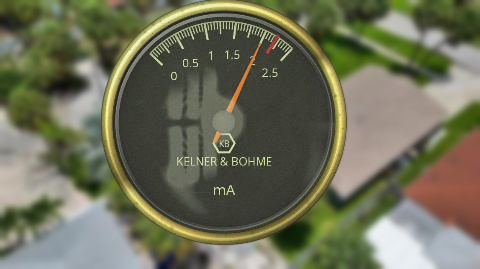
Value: 2 mA
